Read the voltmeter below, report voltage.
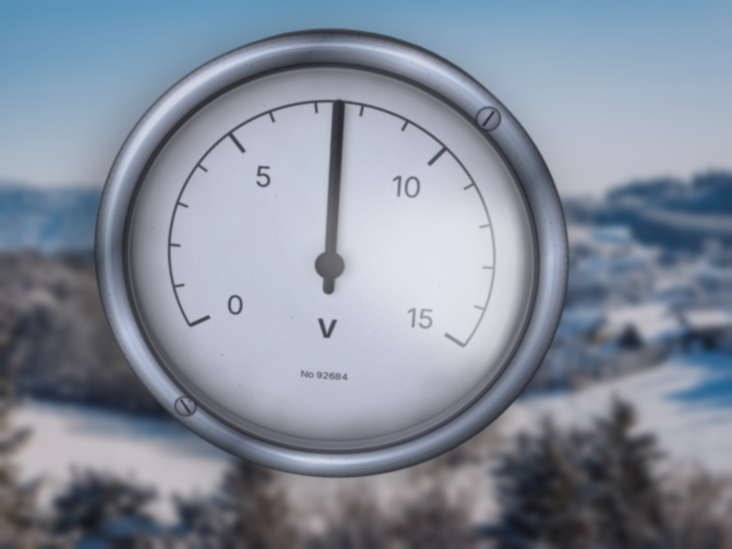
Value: 7.5 V
